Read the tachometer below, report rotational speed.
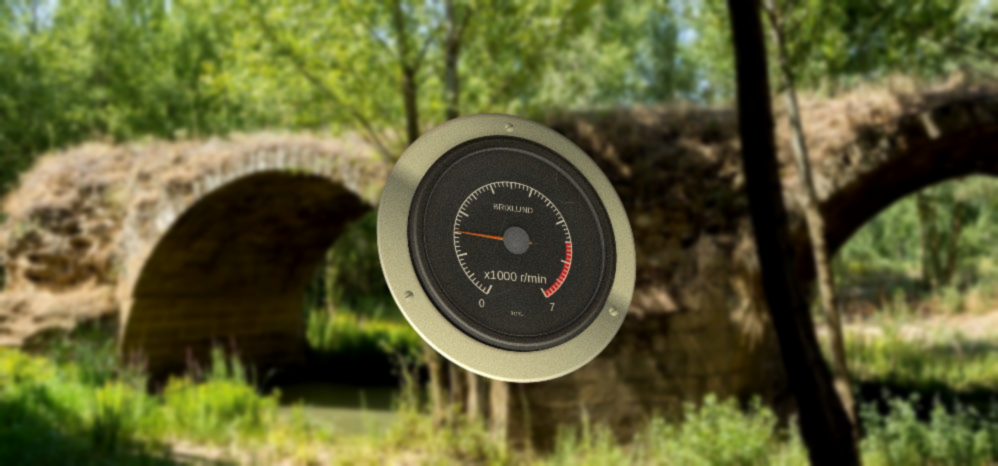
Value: 1500 rpm
